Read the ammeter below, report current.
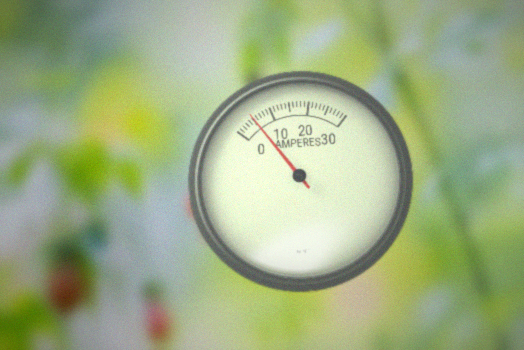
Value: 5 A
